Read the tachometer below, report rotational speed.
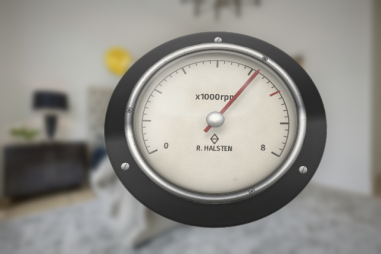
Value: 5200 rpm
